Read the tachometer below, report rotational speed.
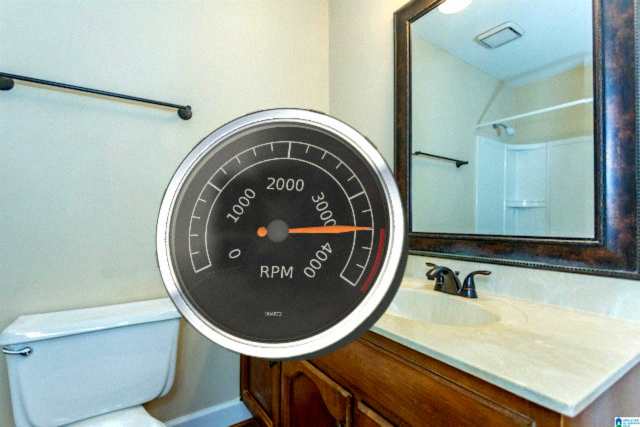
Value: 3400 rpm
